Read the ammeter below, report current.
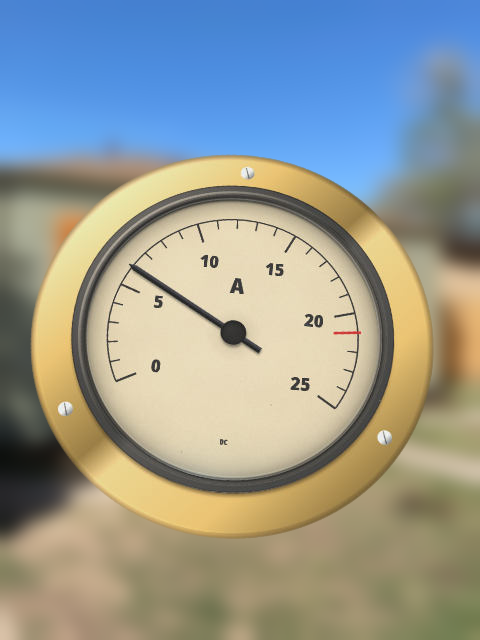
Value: 6 A
